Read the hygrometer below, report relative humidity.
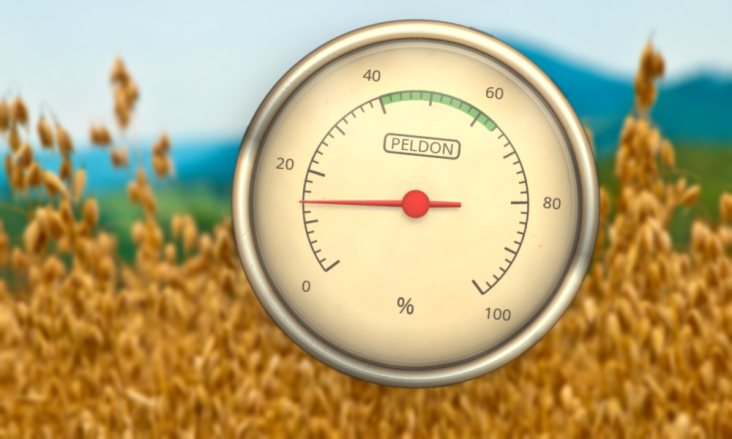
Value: 14 %
